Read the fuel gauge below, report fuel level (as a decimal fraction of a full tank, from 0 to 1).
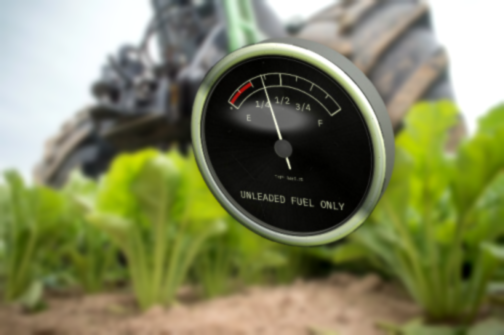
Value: 0.375
